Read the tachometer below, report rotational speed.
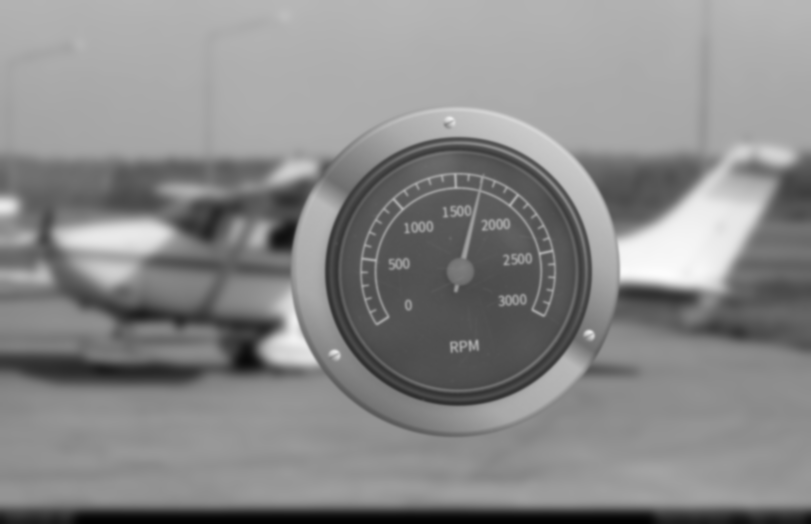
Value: 1700 rpm
